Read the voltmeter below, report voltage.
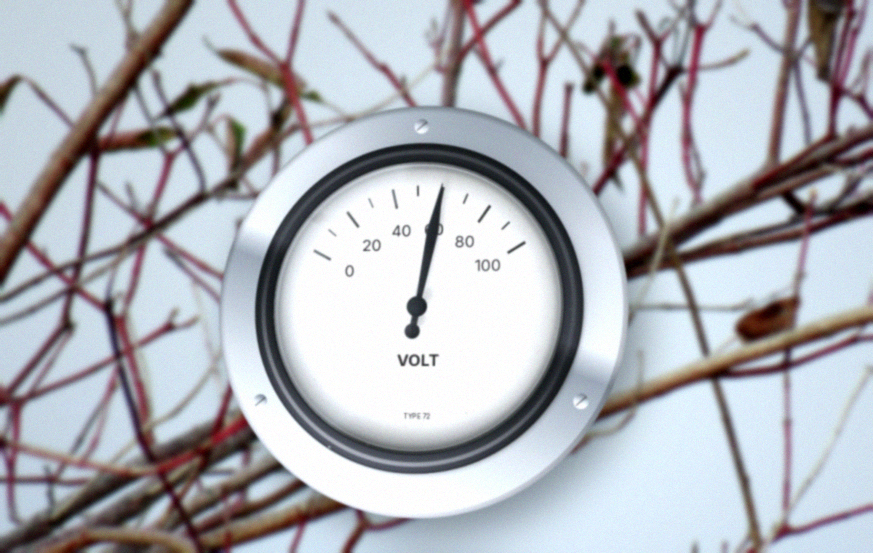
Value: 60 V
